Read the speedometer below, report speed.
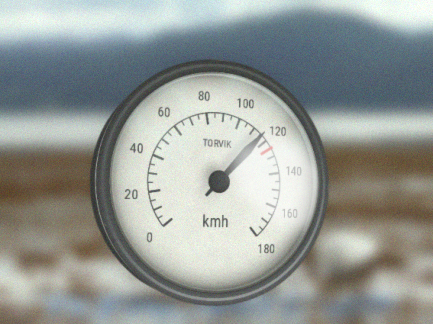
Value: 115 km/h
